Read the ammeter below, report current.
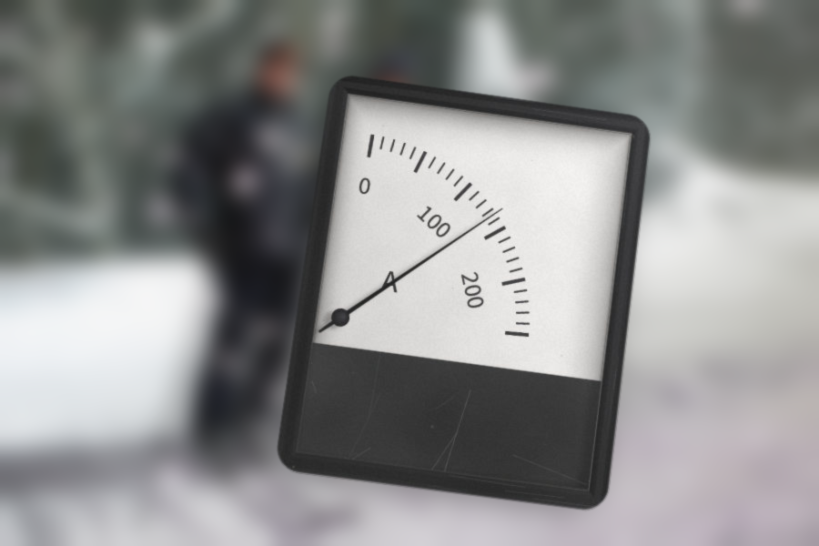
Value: 135 A
